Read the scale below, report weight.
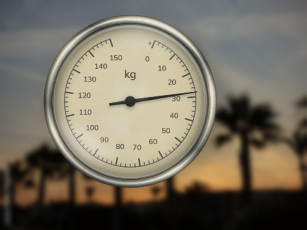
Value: 28 kg
